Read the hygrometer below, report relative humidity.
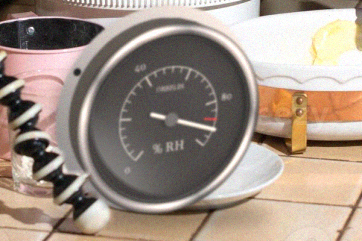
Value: 92 %
